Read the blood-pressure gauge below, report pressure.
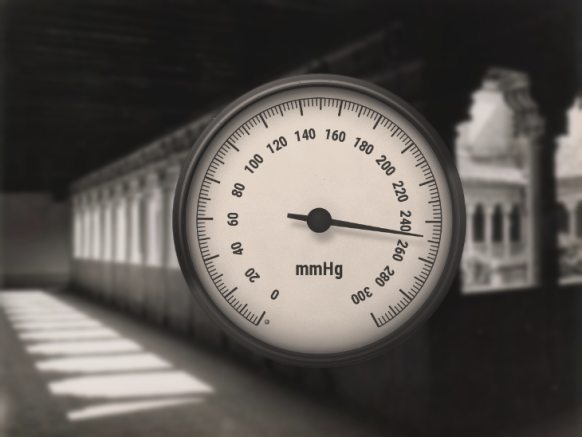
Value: 248 mmHg
